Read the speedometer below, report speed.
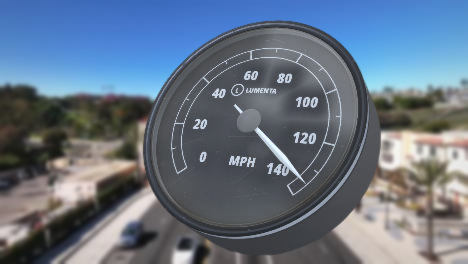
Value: 135 mph
